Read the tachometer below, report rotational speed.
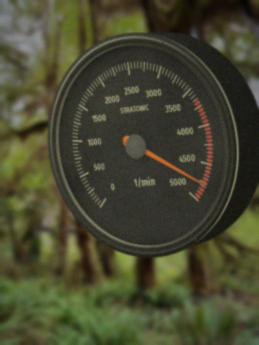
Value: 4750 rpm
